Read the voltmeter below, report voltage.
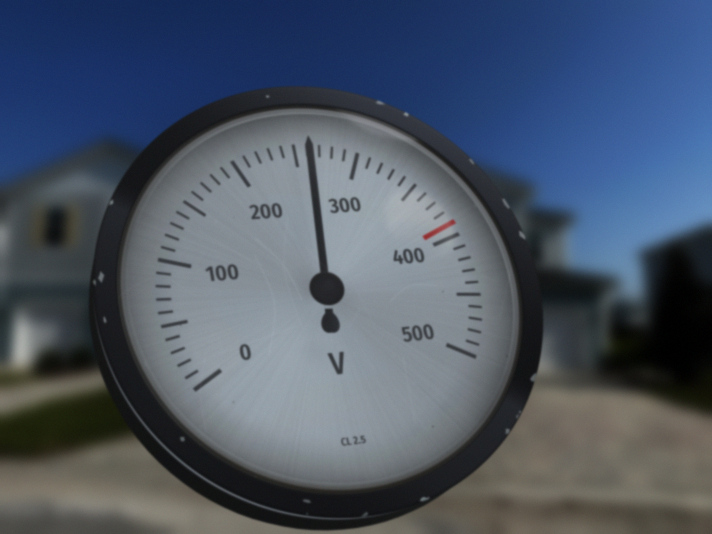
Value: 260 V
